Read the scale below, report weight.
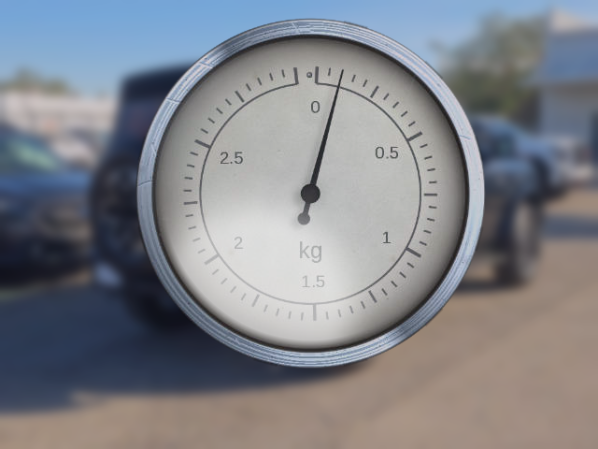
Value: 0.1 kg
